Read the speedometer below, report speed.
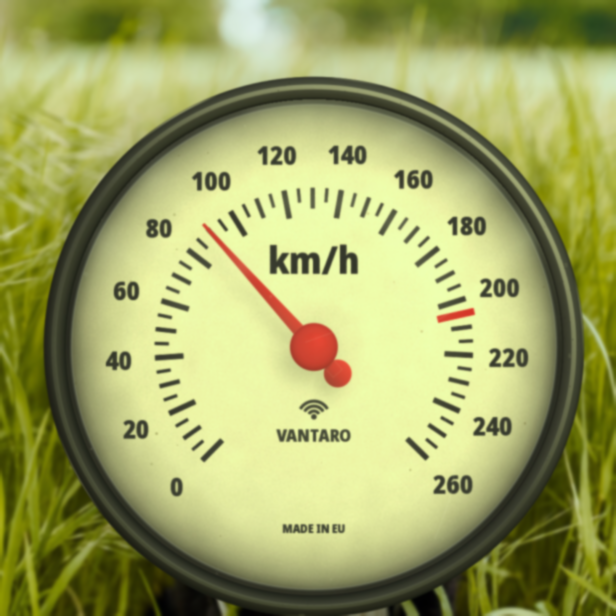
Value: 90 km/h
